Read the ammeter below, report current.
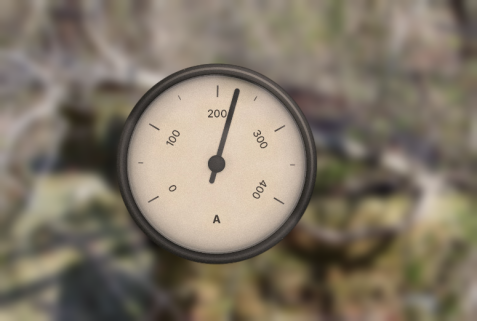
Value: 225 A
